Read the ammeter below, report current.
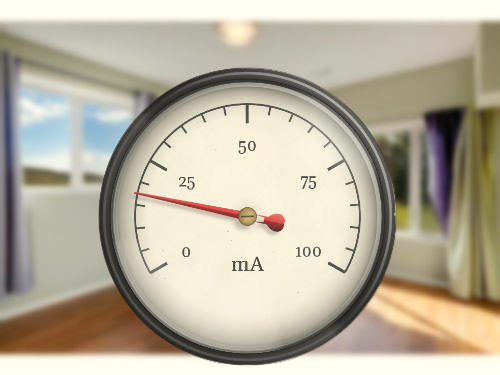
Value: 17.5 mA
